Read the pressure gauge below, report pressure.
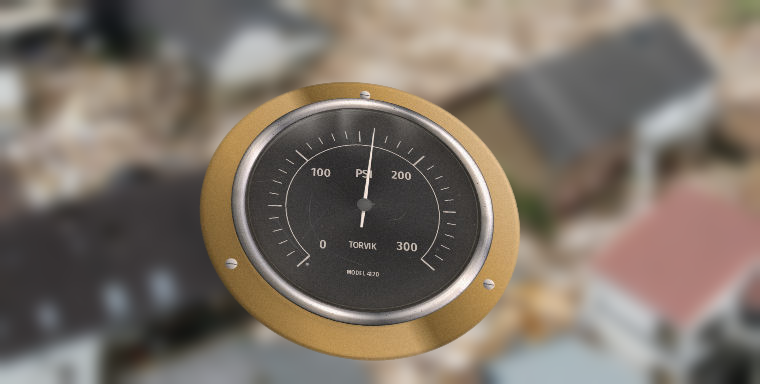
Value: 160 psi
